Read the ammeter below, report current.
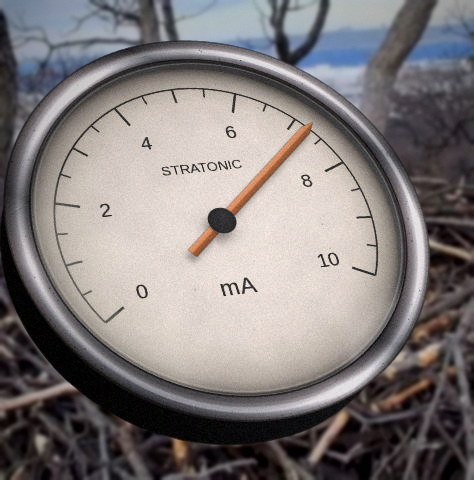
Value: 7.25 mA
